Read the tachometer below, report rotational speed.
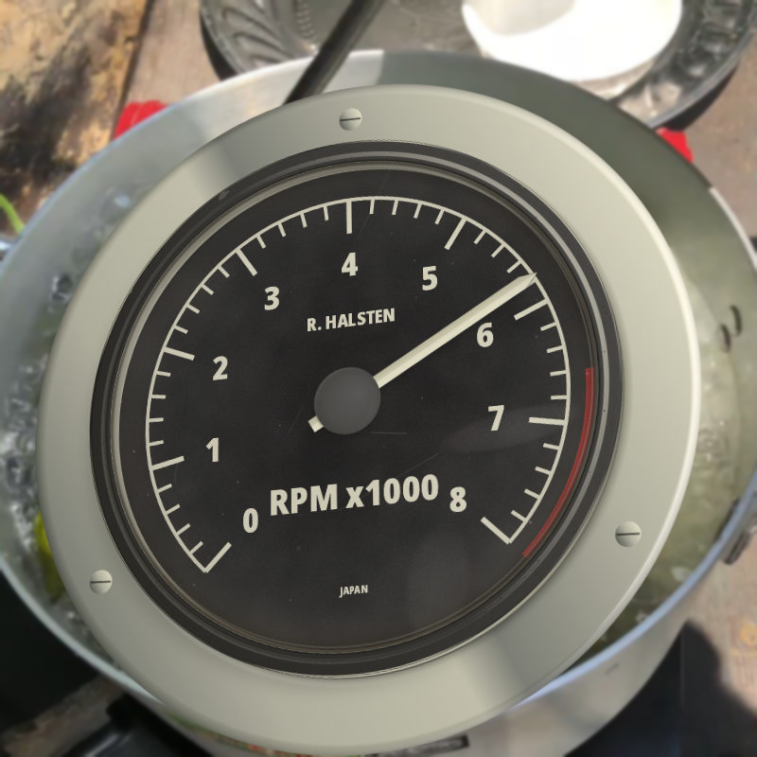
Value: 5800 rpm
